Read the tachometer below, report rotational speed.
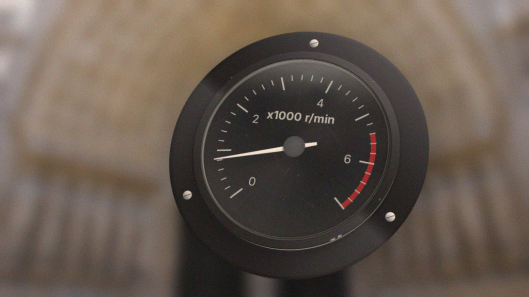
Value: 800 rpm
